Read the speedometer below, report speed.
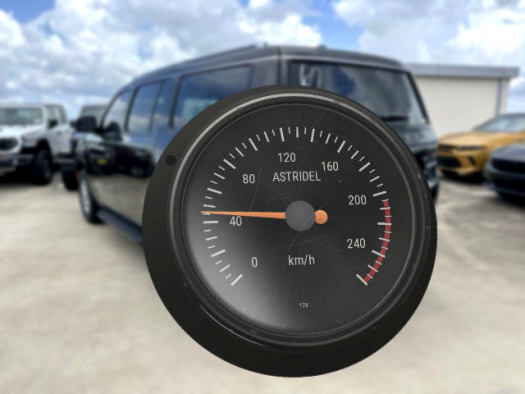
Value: 45 km/h
